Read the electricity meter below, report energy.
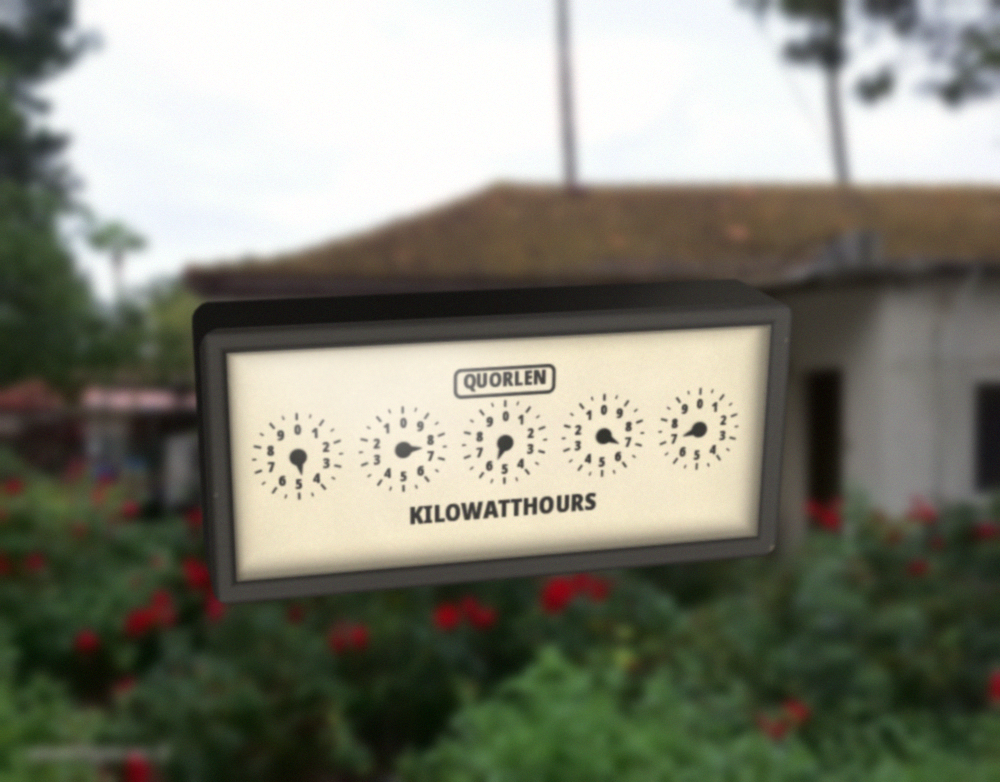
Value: 47567 kWh
